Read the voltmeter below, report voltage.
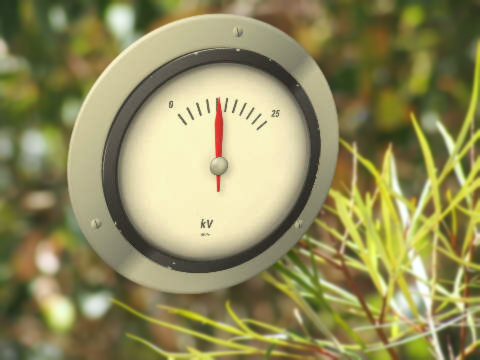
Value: 10 kV
